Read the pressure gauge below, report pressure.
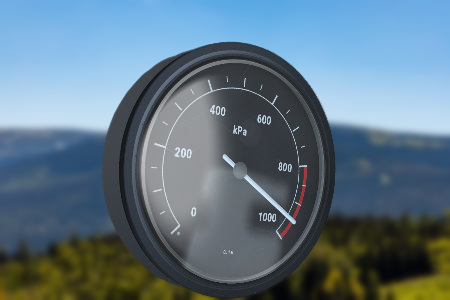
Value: 950 kPa
